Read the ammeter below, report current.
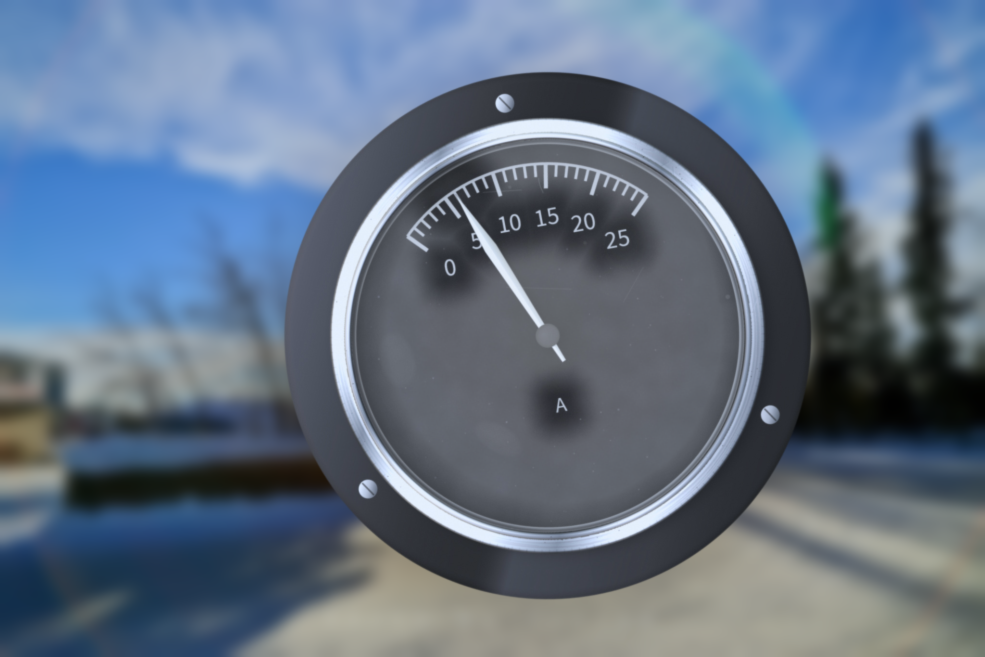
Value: 6 A
